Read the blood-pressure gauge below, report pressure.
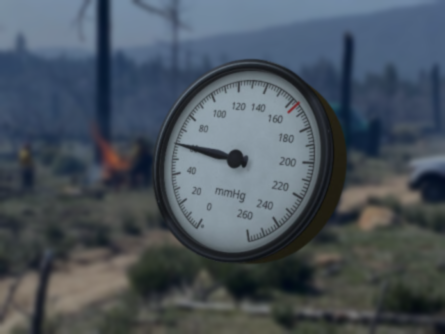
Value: 60 mmHg
